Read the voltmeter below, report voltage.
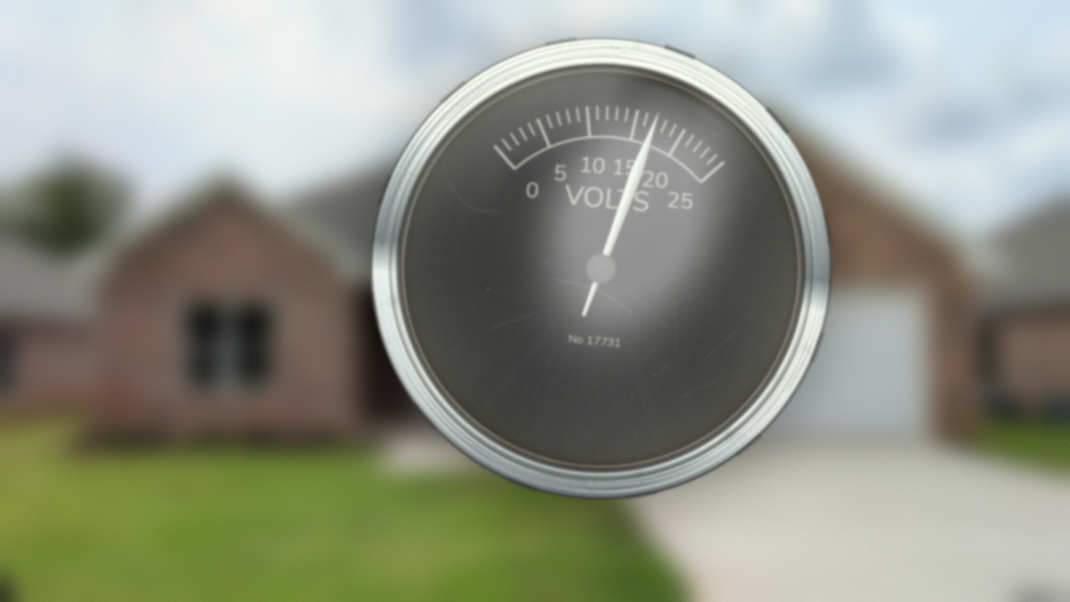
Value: 17 V
